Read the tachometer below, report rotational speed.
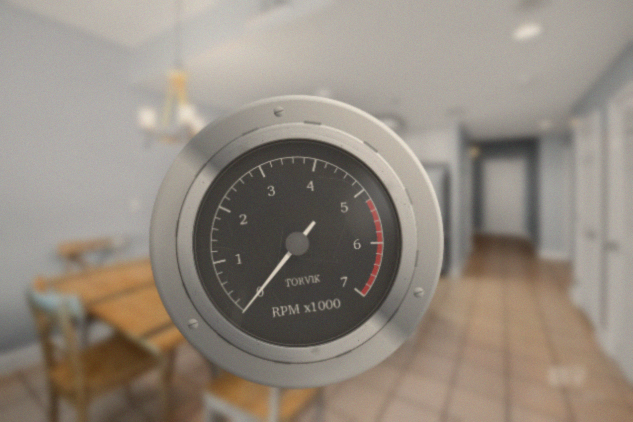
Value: 0 rpm
